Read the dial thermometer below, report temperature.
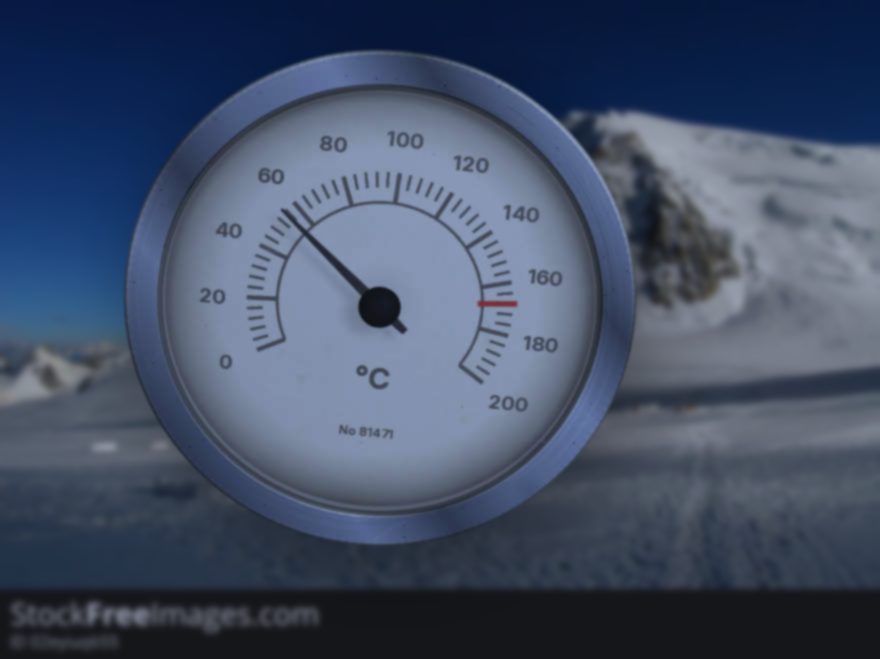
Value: 56 °C
